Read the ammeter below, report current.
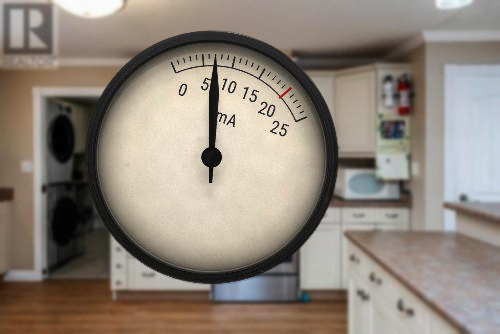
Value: 7 mA
